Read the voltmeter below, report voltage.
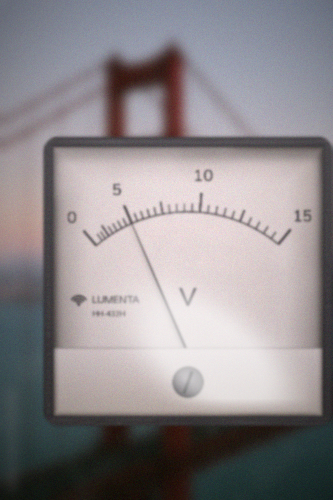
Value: 5 V
